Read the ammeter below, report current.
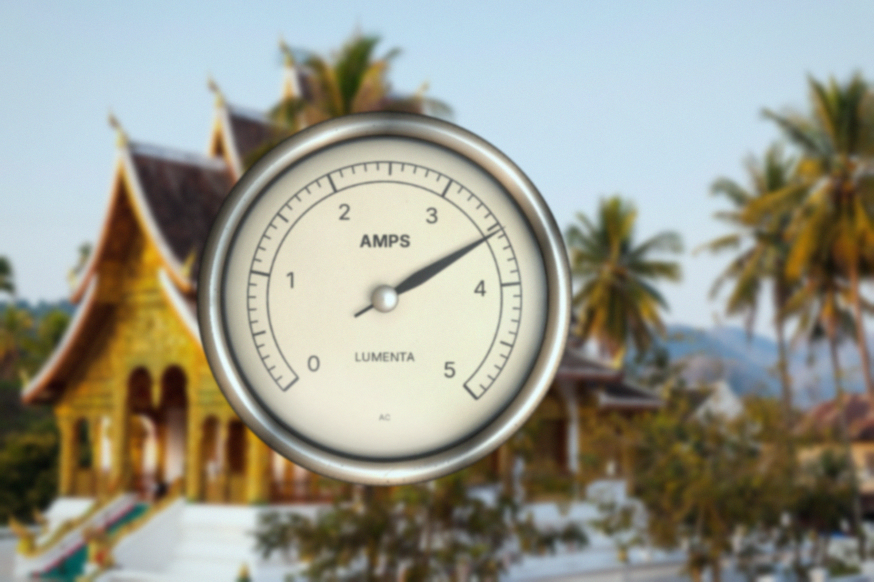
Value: 3.55 A
